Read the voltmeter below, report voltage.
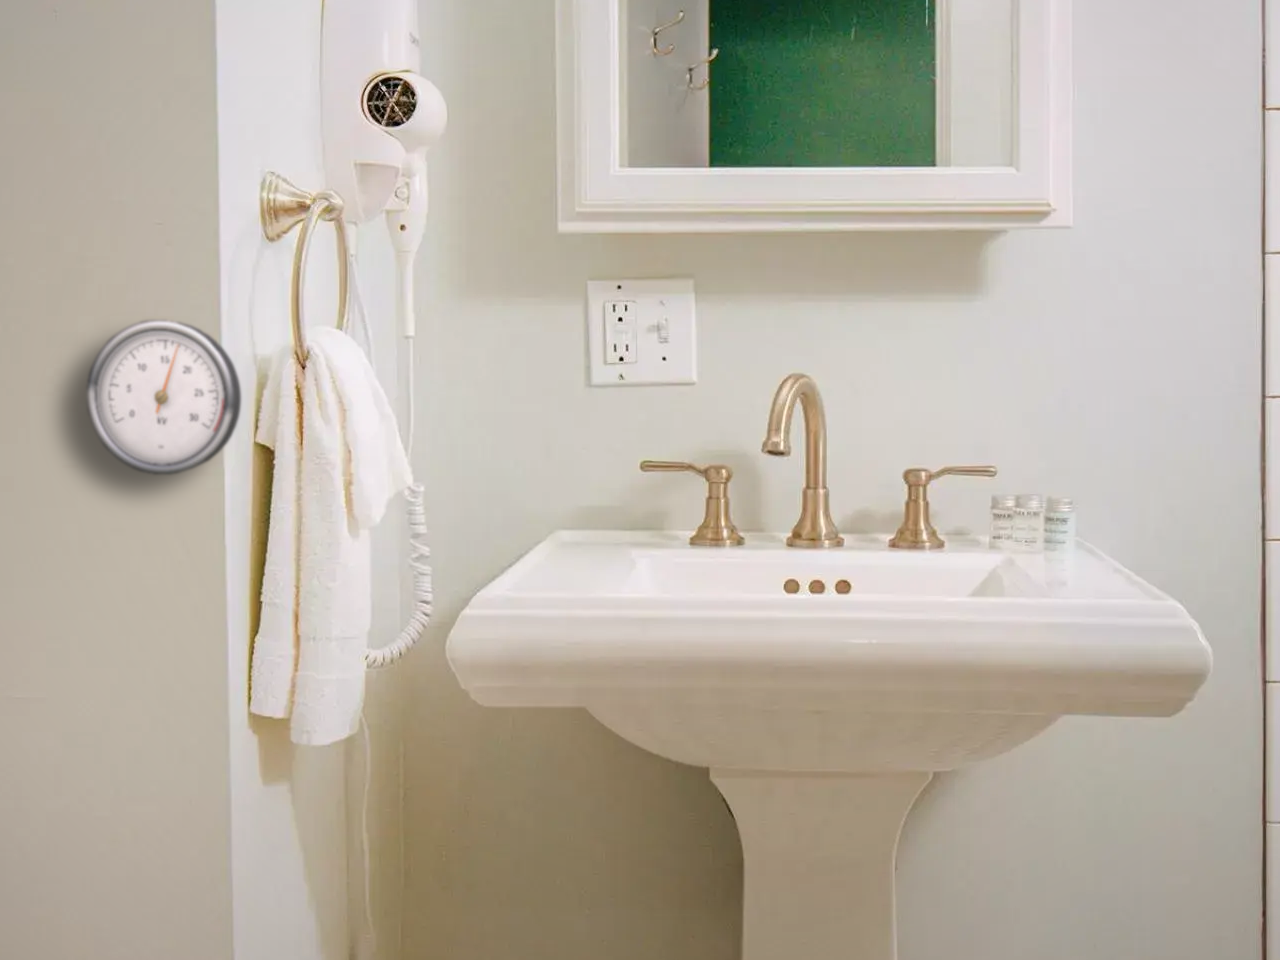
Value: 17 kV
